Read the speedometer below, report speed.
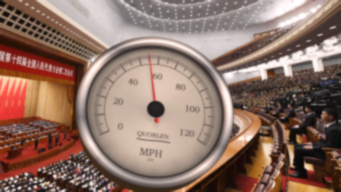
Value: 55 mph
